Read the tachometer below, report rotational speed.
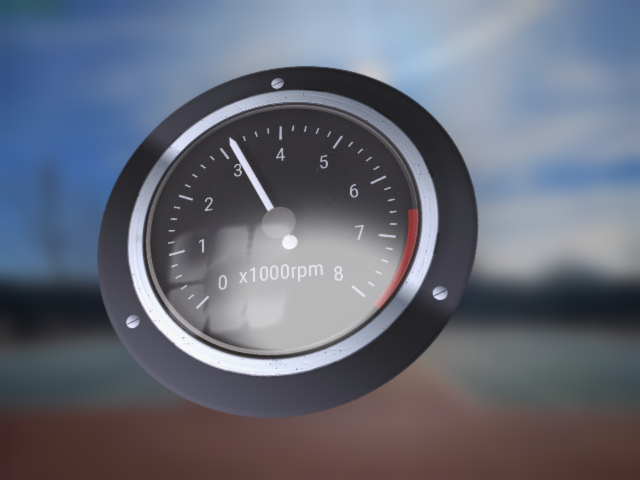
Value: 3200 rpm
